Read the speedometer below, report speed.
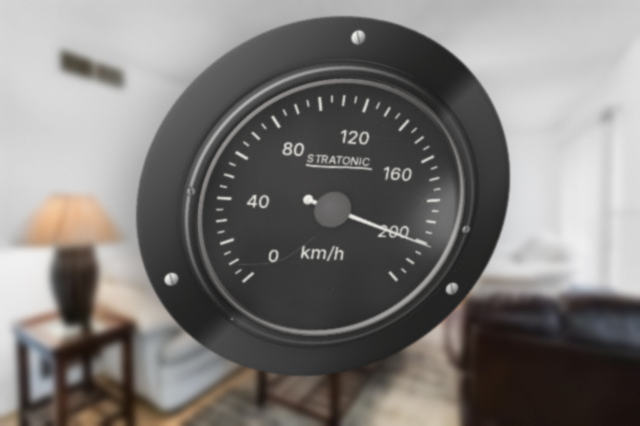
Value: 200 km/h
